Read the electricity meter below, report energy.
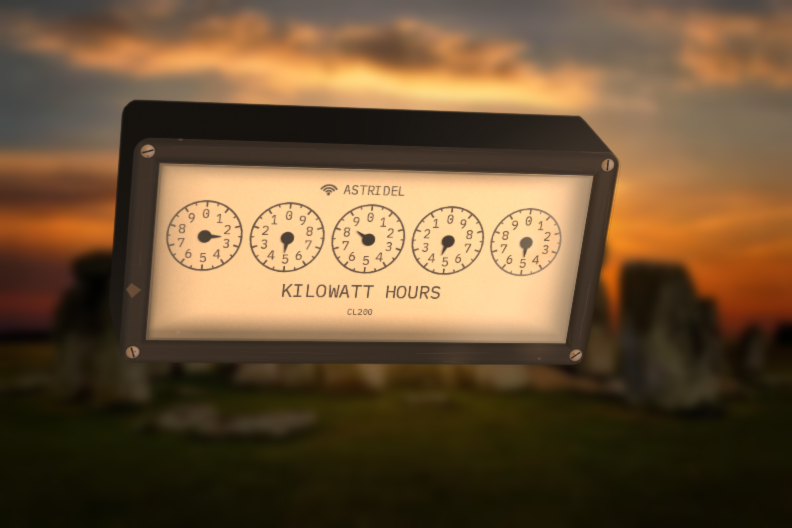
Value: 24845 kWh
